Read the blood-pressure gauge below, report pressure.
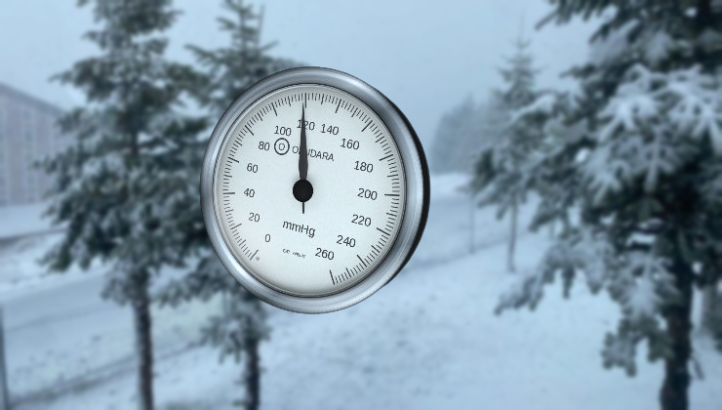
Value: 120 mmHg
